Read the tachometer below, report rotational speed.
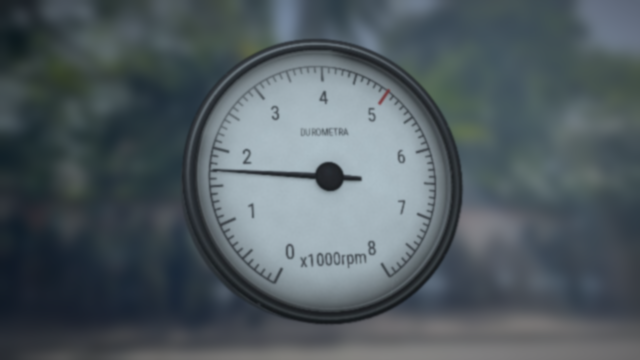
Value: 1700 rpm
